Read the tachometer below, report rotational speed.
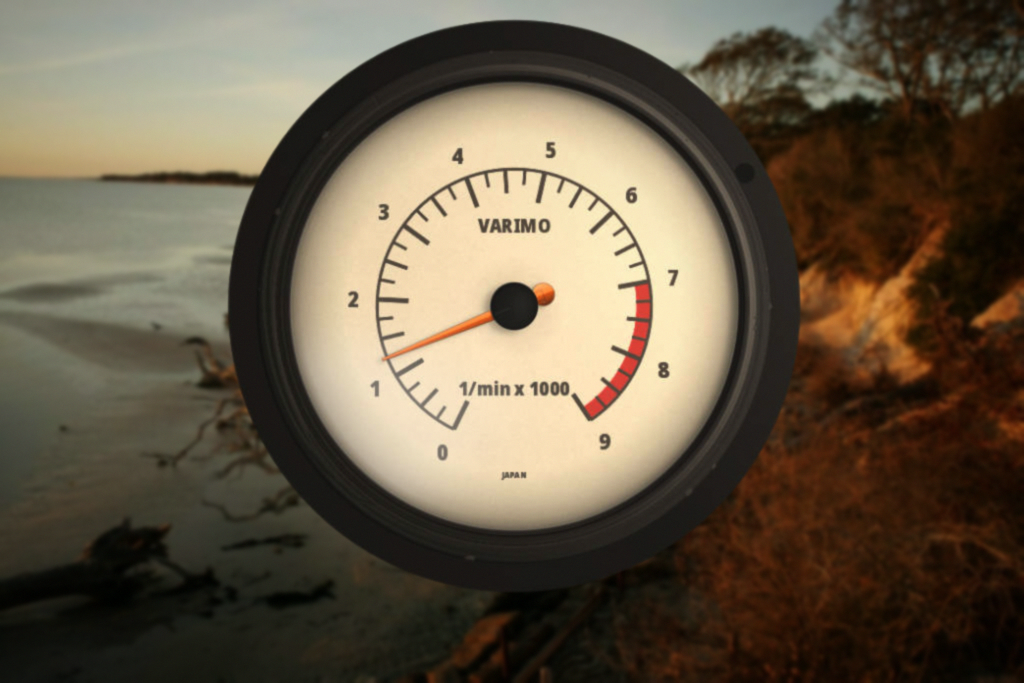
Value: 1250 rpm
